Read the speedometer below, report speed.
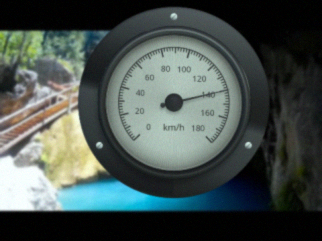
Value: 140 km/h
